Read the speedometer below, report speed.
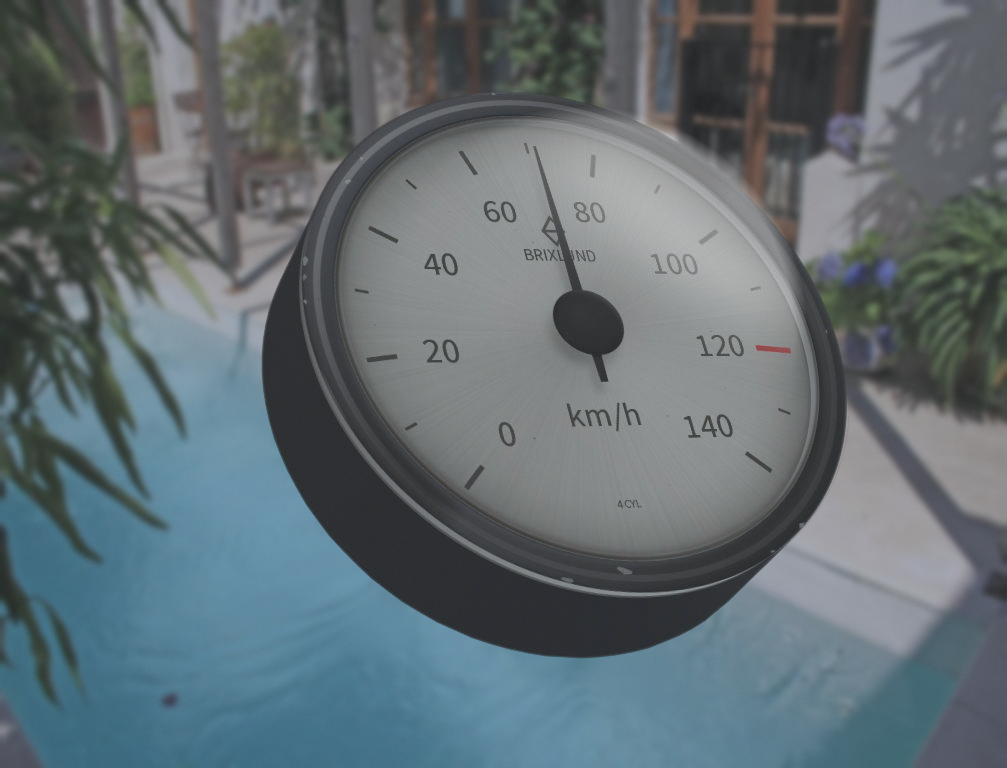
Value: 70 km/h
